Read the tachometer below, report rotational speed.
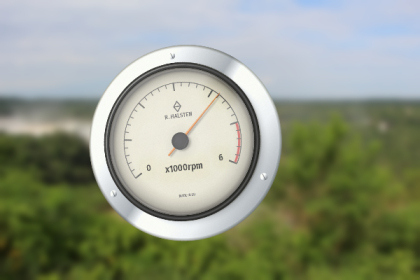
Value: 4200 rpm
